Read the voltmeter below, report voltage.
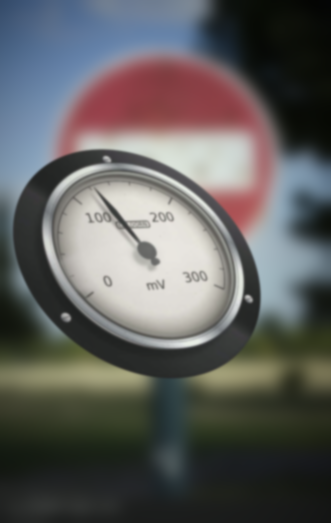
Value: 120 mV
